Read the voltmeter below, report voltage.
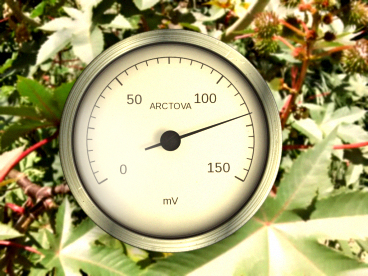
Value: 120 mV
